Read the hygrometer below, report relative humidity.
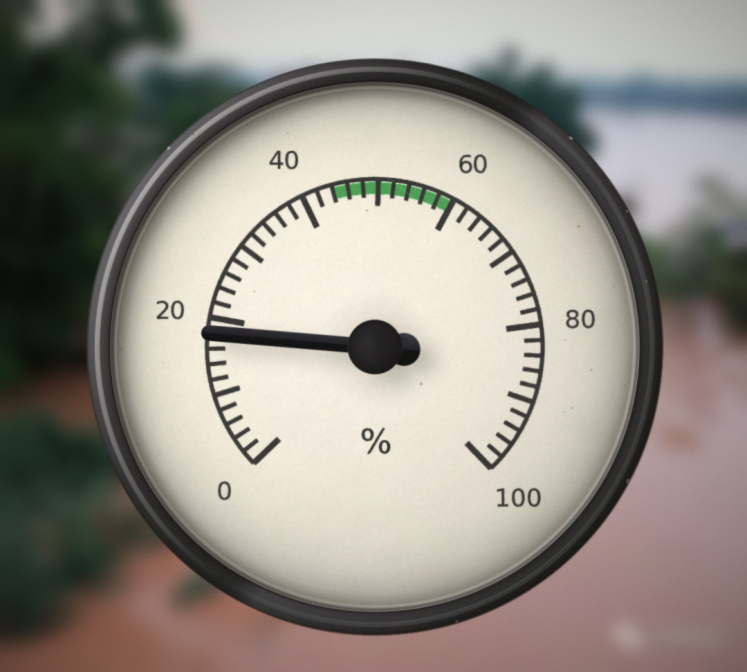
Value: 18 %
